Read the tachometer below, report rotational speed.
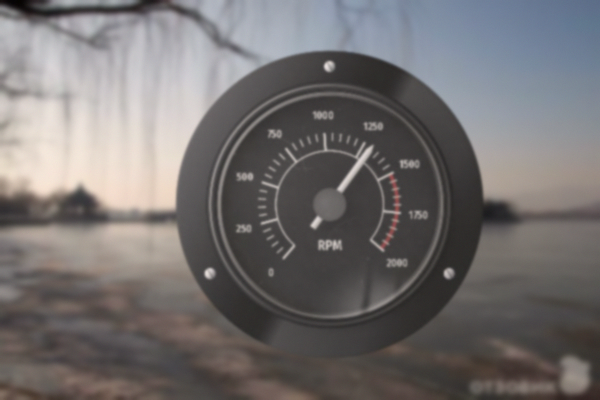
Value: 1300 rpm
